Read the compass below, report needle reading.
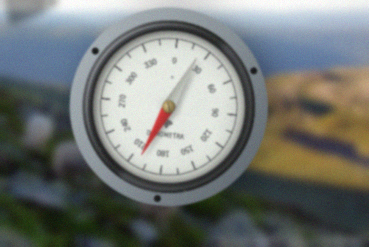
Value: 202.5 °
